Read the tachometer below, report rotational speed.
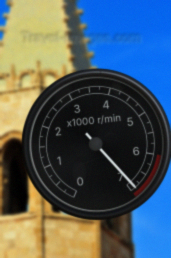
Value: 6875 rpm
